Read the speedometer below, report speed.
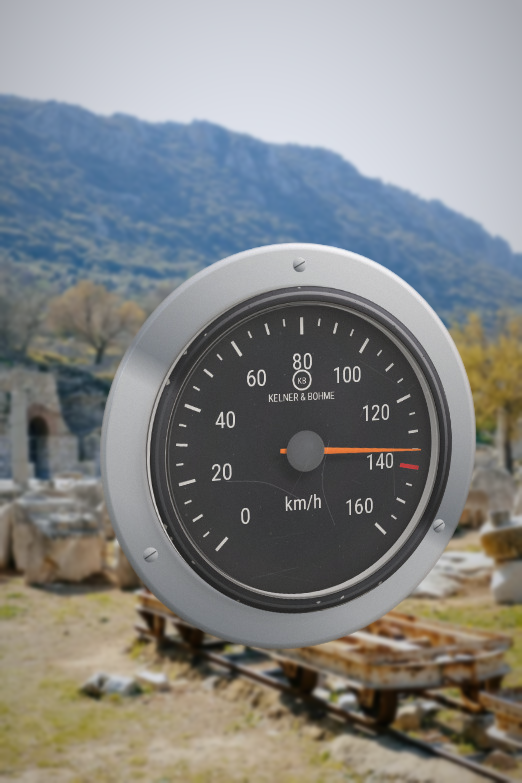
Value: 135 km/h
